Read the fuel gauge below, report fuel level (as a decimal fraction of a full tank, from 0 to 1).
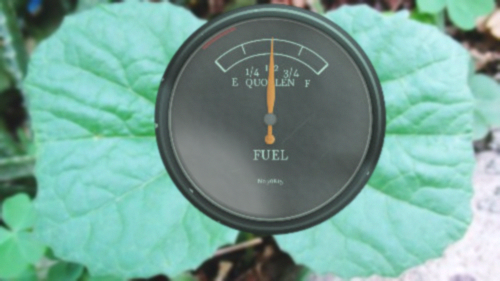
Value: 0.5
